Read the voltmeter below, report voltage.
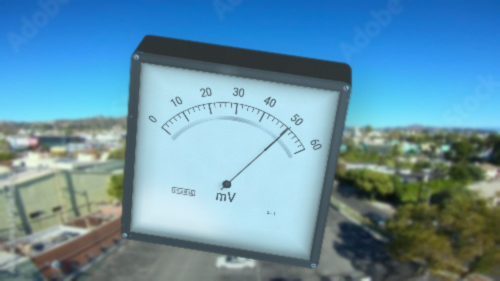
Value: 50 mV
